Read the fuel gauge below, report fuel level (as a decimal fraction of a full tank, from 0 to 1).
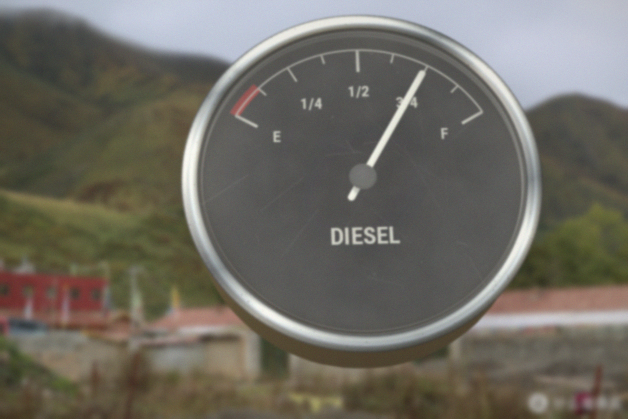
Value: 0.75
